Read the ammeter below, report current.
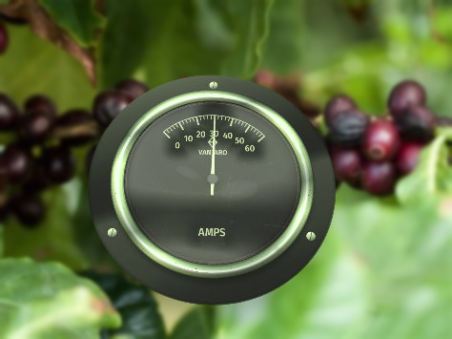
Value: 30 A
